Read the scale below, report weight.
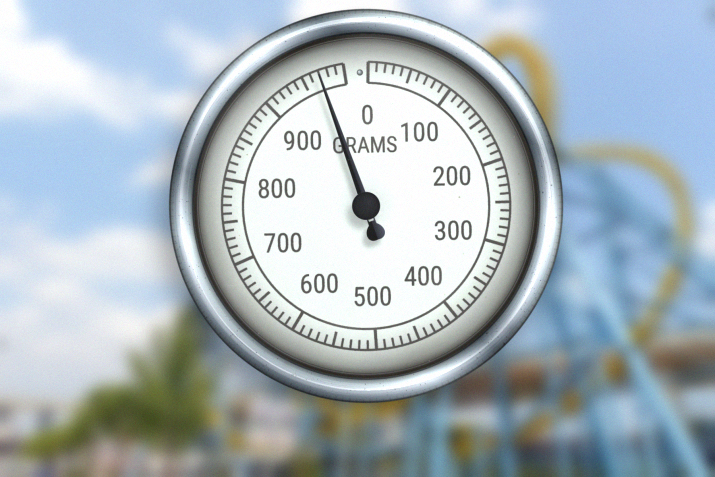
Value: 970 g
